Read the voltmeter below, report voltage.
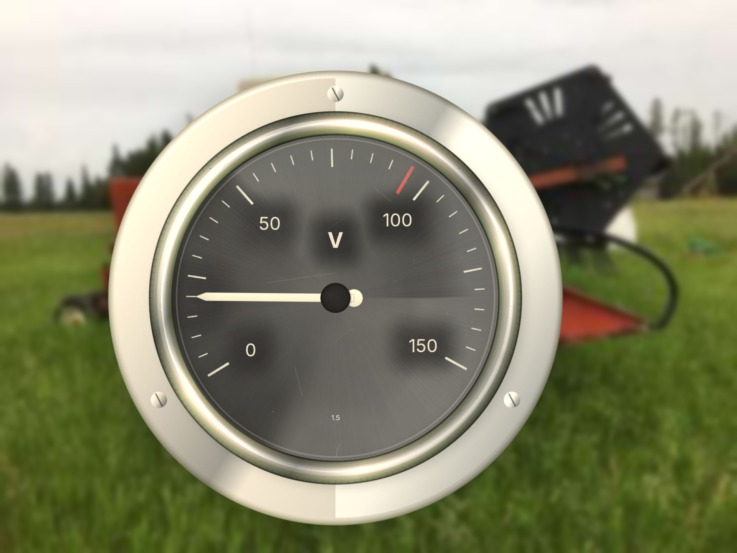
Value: 20 V
